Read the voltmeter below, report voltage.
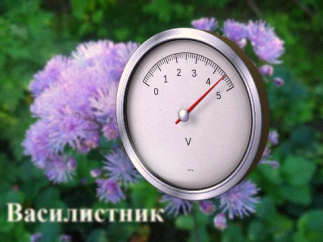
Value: 4.5 V
